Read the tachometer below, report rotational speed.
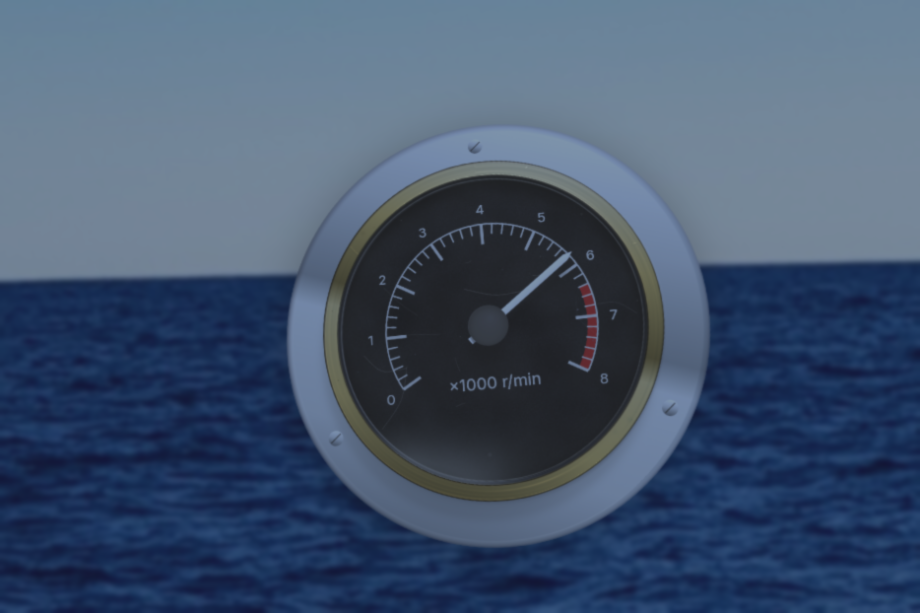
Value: 5800 rpm
